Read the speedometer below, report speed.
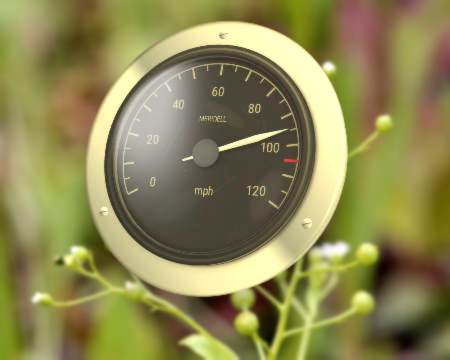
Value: 95 mph
